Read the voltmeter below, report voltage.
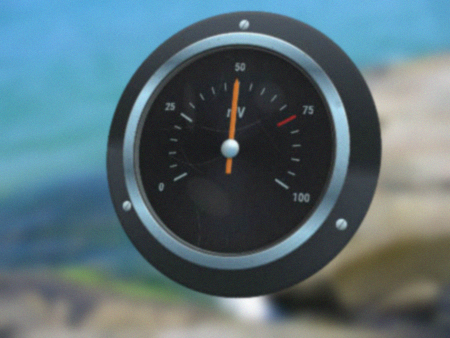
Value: 50 mV
